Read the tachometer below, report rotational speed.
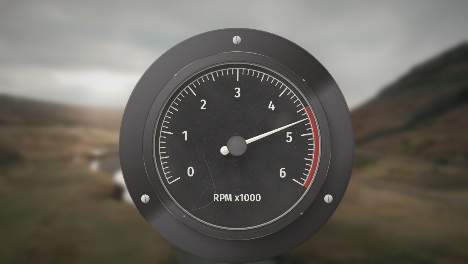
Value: 4700 rpm
